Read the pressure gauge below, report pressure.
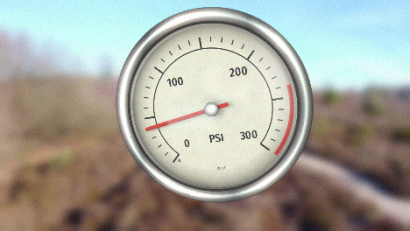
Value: 40 psi
